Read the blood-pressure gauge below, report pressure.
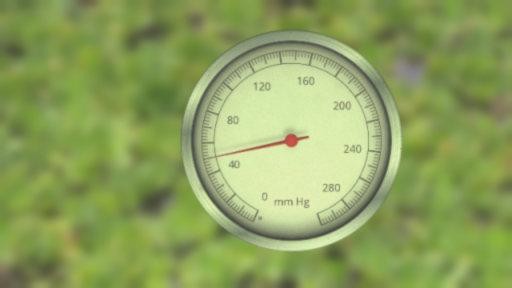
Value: 50 mmHg
